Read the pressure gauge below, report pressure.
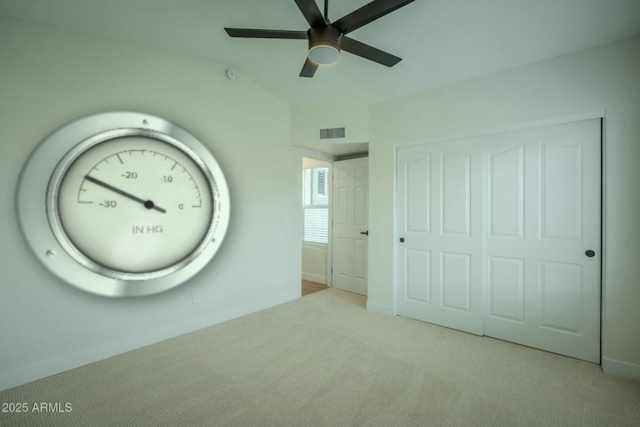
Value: -26 inHg
